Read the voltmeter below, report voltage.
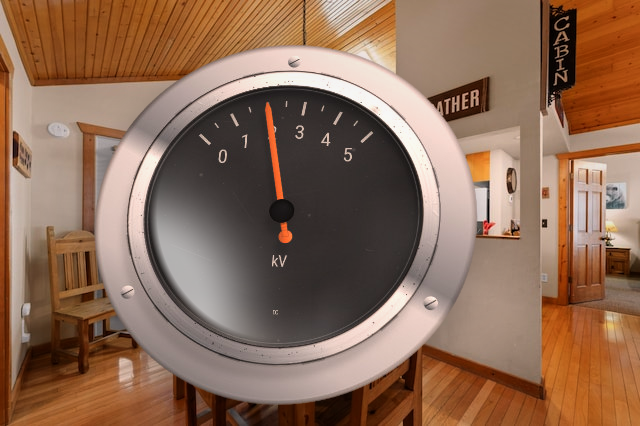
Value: 2 kV
